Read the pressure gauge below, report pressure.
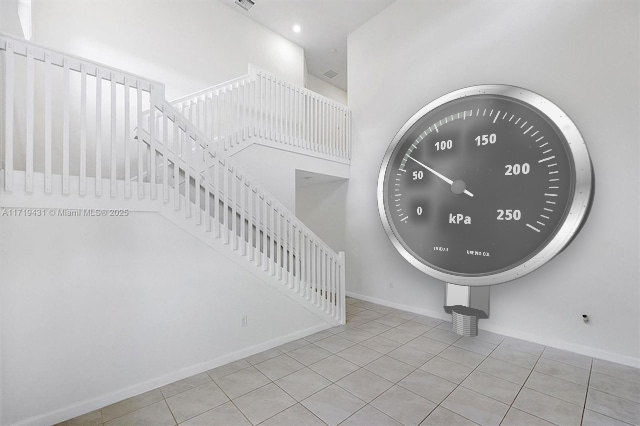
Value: 65 kPa
